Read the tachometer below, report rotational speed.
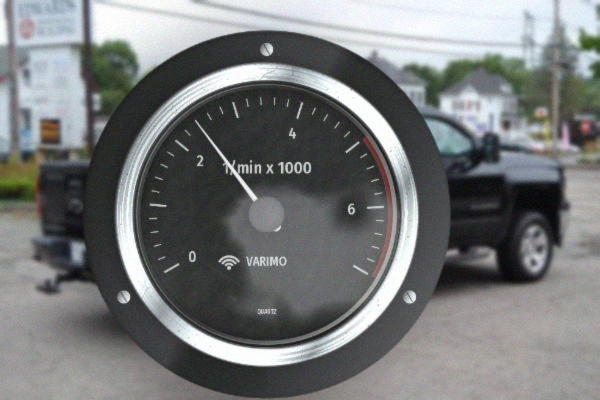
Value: 2400 rpm
